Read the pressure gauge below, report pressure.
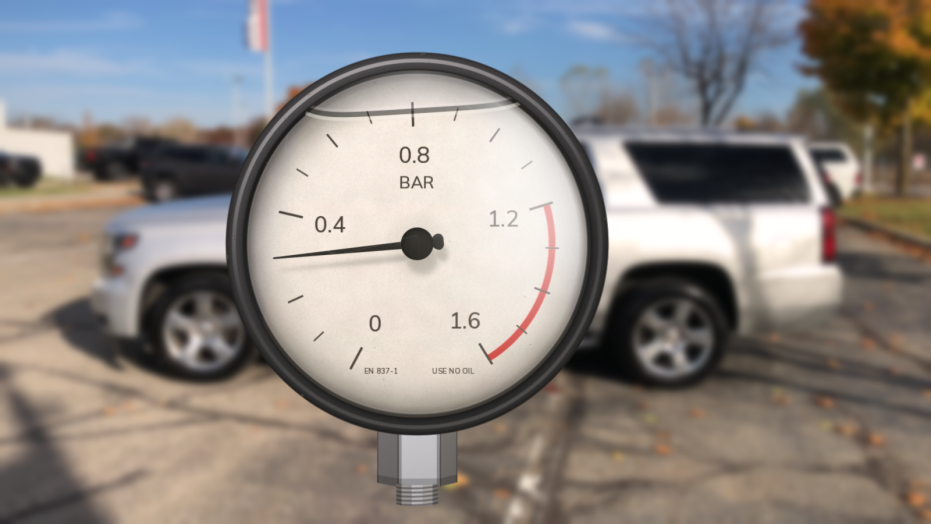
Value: 0.3 bar
